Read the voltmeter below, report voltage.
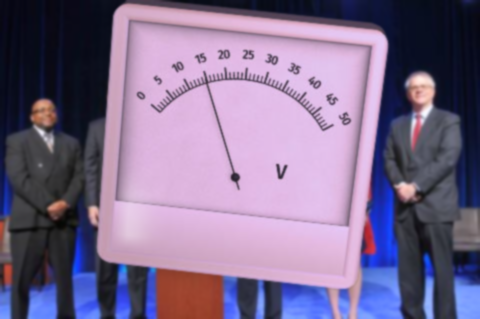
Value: 15 V
